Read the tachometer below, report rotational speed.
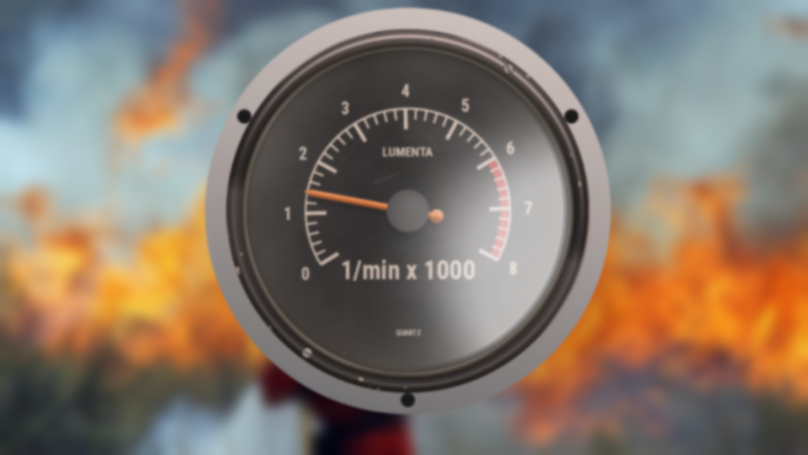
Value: 1400 rpm
